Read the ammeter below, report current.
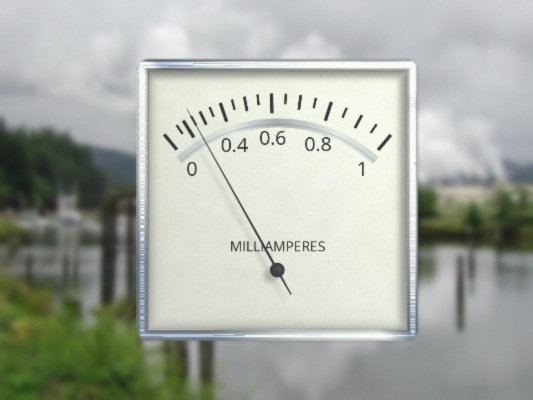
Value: 0.25 mA
